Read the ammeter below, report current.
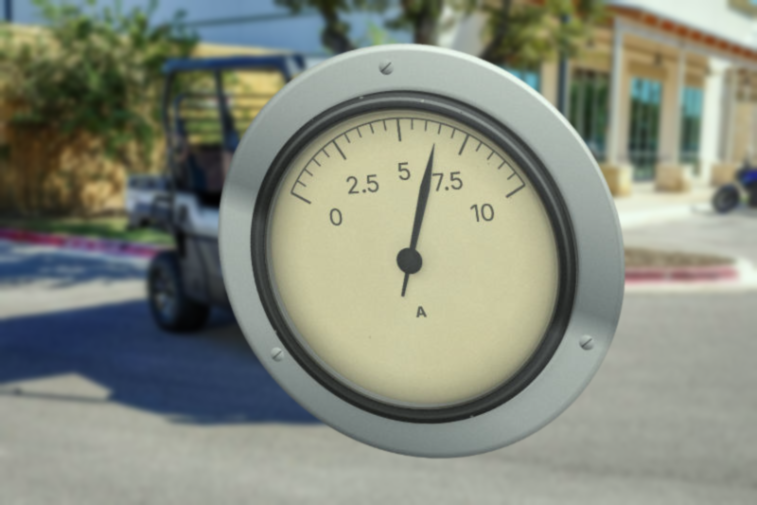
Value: 6.5 A
